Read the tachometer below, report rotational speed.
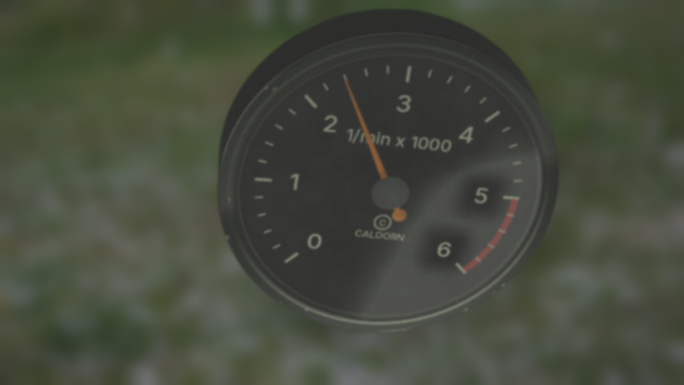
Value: 2400 rpm
